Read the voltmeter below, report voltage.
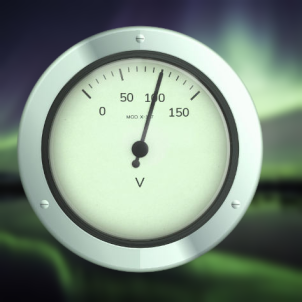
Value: 100 V
